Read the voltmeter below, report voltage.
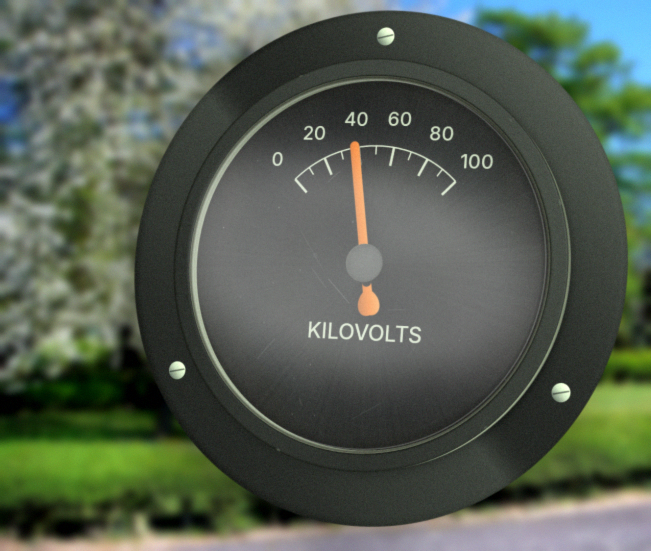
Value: 40 kV
